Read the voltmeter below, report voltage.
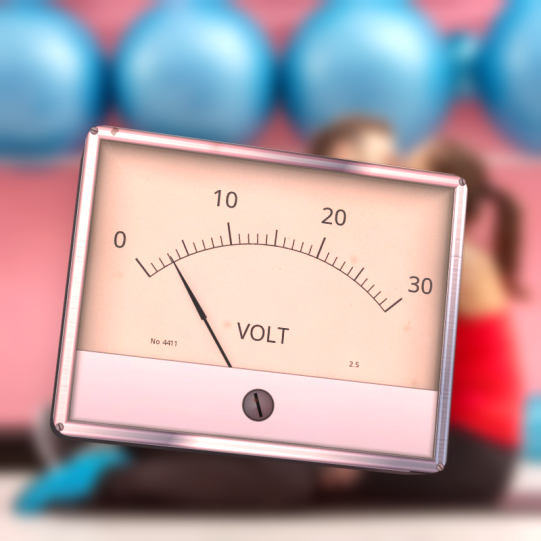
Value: 3 V
